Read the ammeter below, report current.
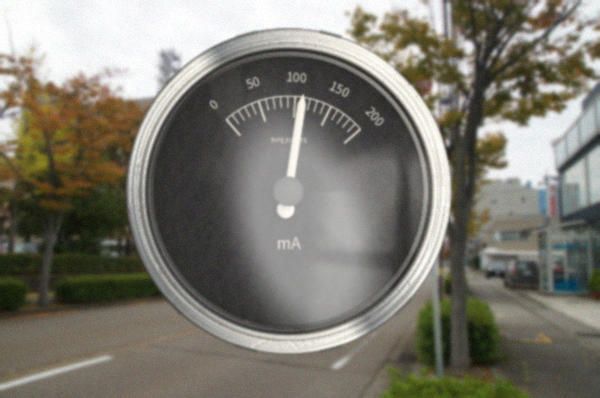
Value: 110 mA
